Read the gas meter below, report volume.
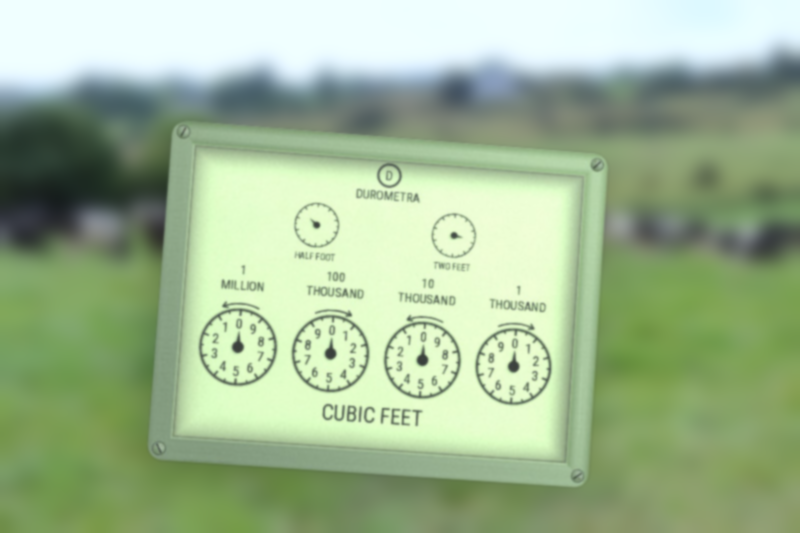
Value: 0 ft³
